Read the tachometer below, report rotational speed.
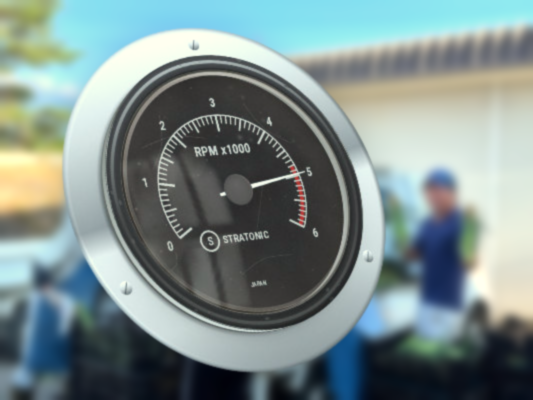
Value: 5000 rpm
